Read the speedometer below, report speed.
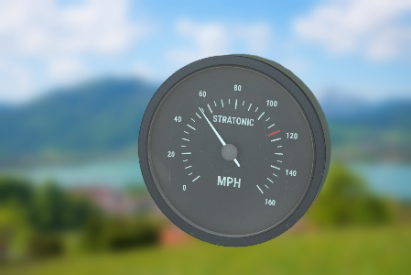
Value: 55 mph
